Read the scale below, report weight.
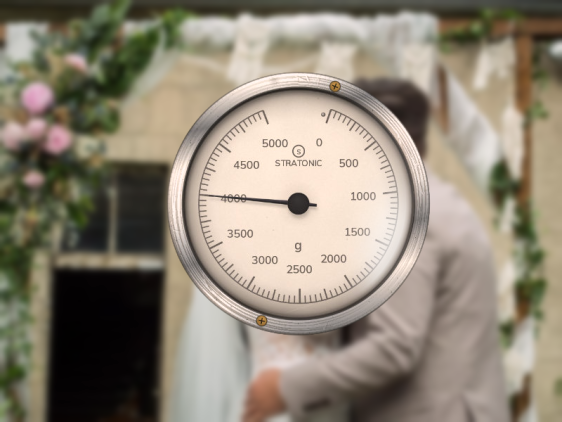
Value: 4000 g
